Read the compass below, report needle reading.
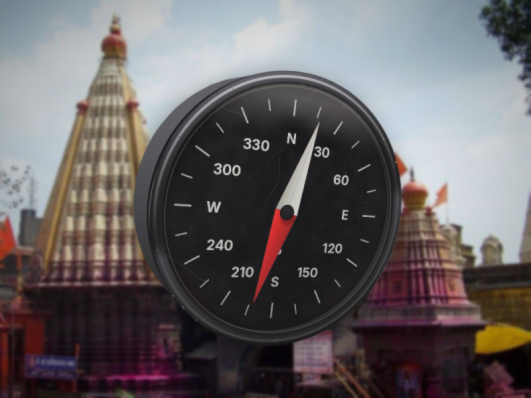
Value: 195 °
